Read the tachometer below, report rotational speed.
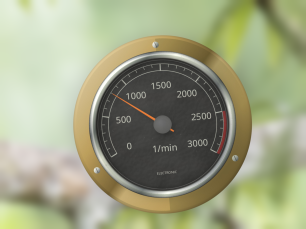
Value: 800 rpm
